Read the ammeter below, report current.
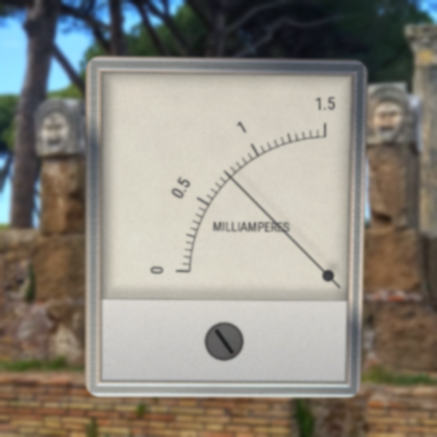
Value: 0.75 mA
